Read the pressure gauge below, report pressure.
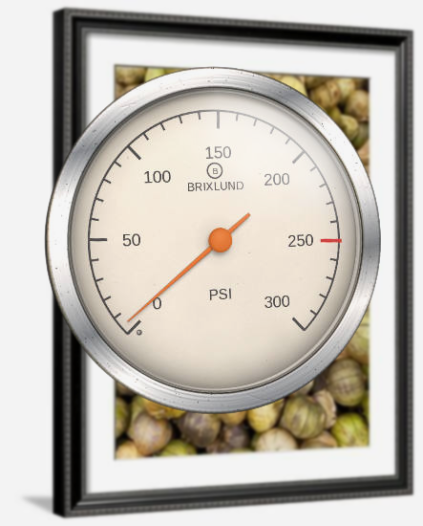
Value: 5 psi
